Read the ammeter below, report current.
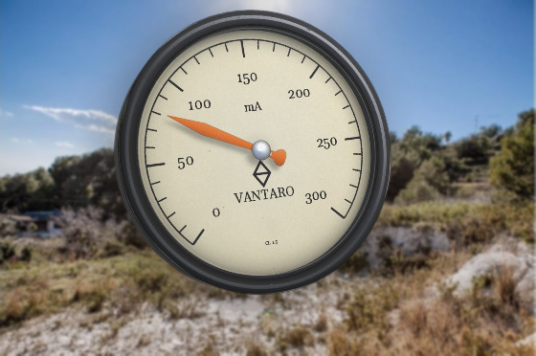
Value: 80 mA
